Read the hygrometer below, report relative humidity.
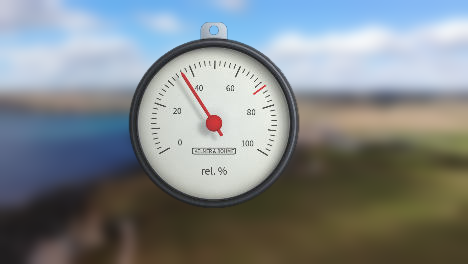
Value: 36 %
